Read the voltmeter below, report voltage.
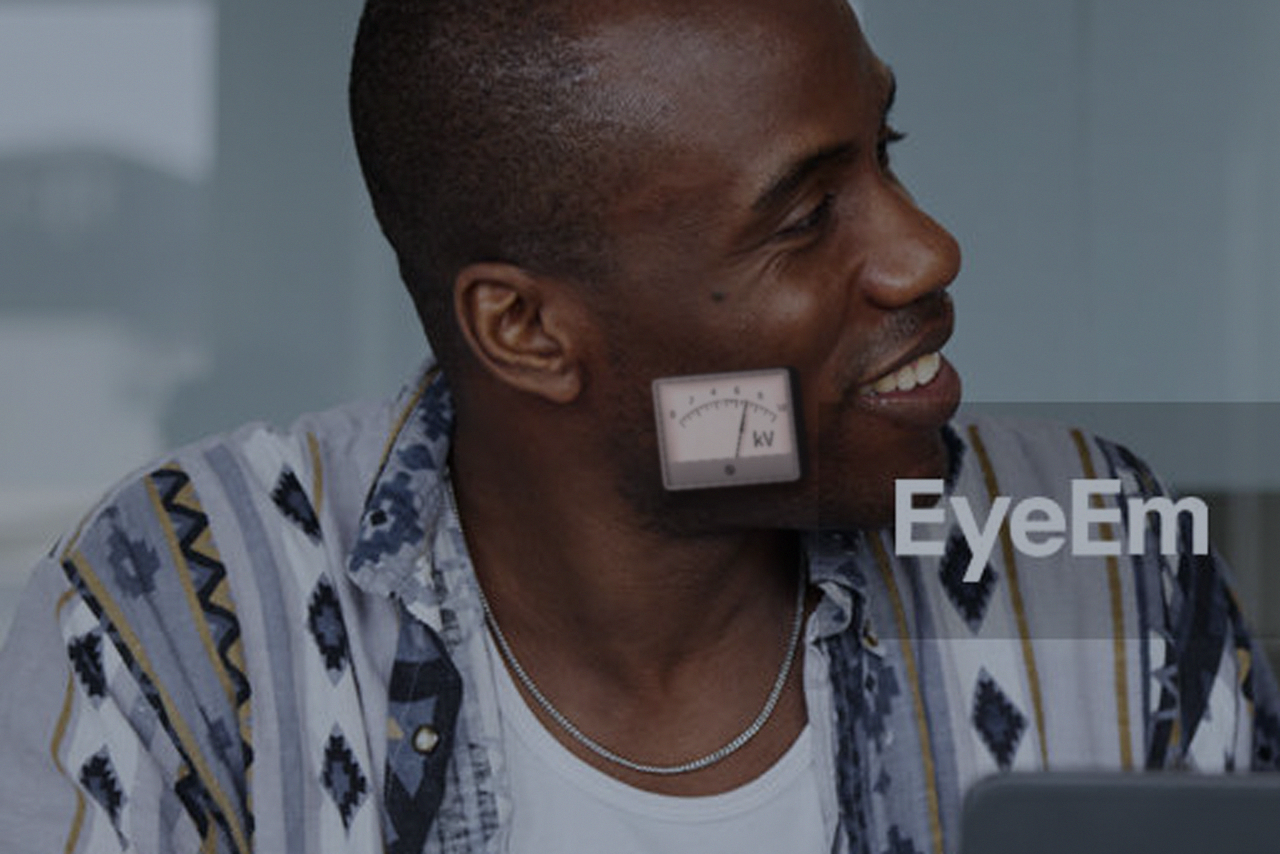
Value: 7 kV
